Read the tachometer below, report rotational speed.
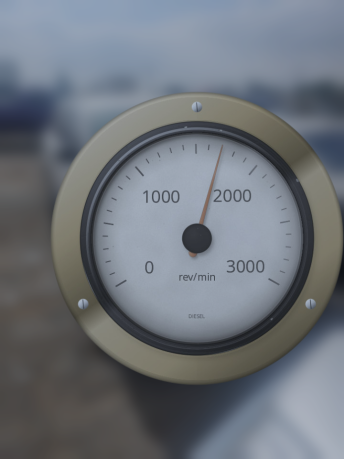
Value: 1700 rpm
